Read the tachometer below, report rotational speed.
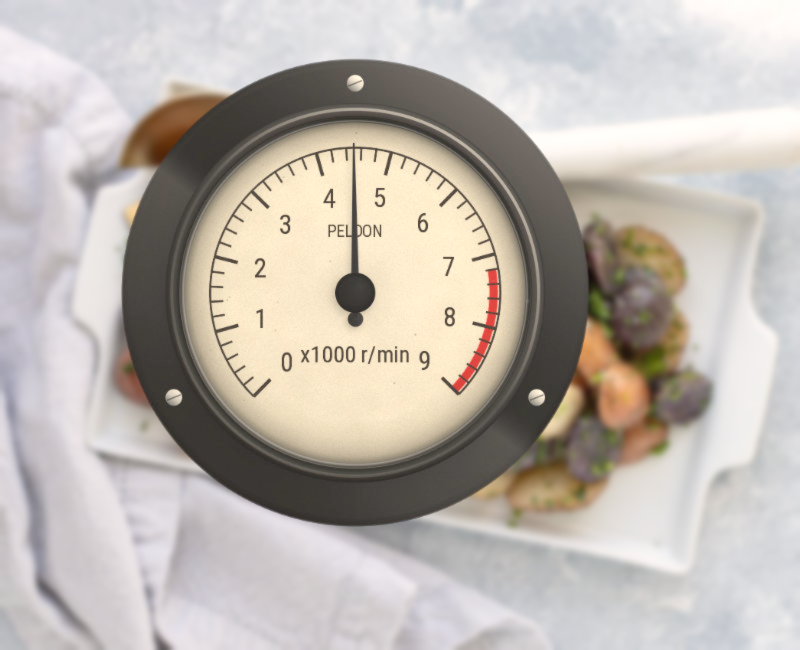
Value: 4500 rpm
